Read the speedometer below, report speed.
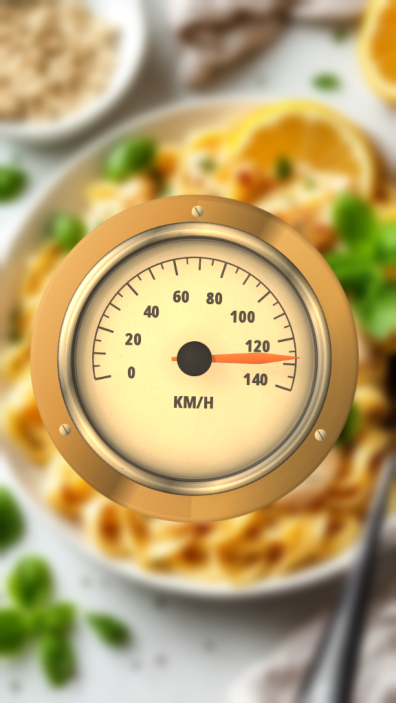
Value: 127.5 km/h
